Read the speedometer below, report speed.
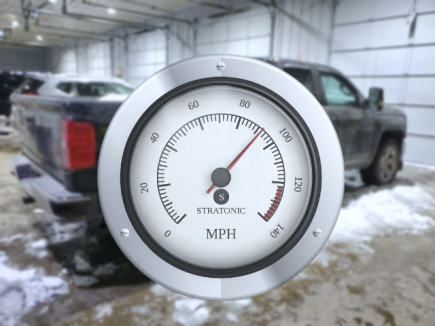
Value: 92 mph
